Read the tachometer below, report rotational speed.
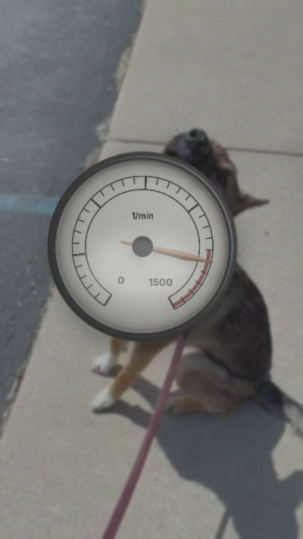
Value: 1250 rpm
